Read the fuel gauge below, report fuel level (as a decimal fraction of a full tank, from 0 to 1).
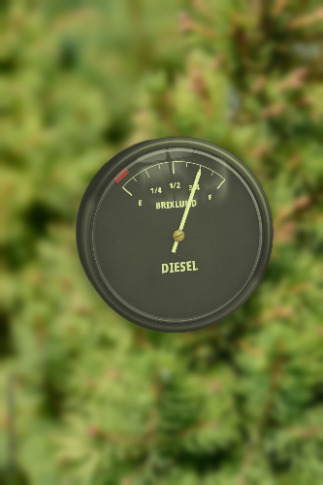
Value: 0.75
